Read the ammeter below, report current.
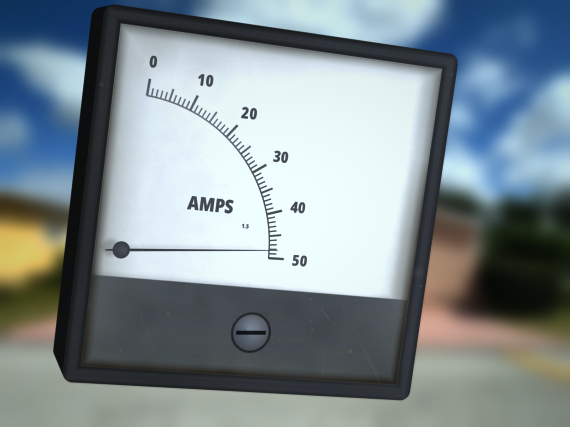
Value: 48 A
